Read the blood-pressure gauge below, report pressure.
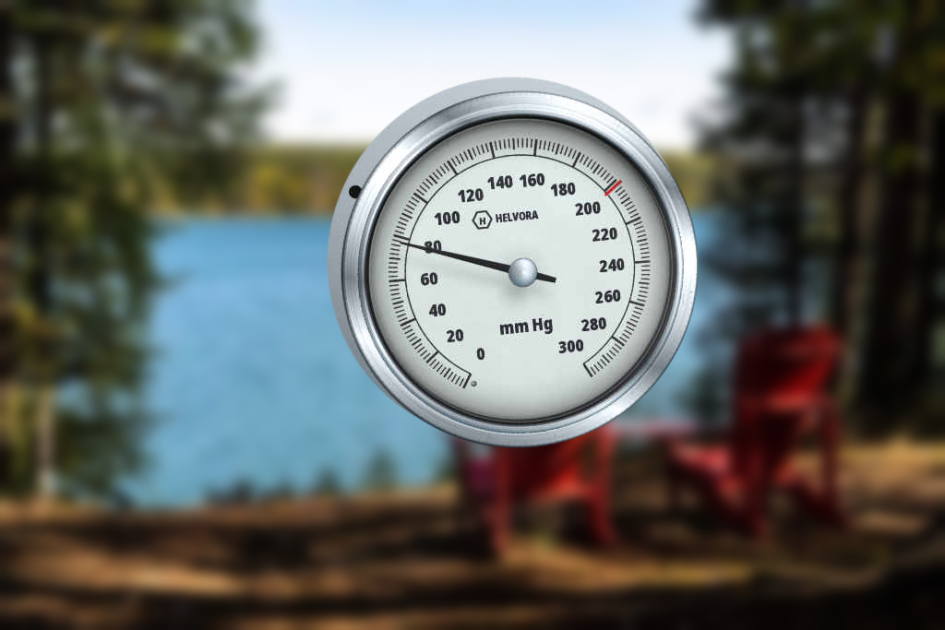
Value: 78 mmHg
